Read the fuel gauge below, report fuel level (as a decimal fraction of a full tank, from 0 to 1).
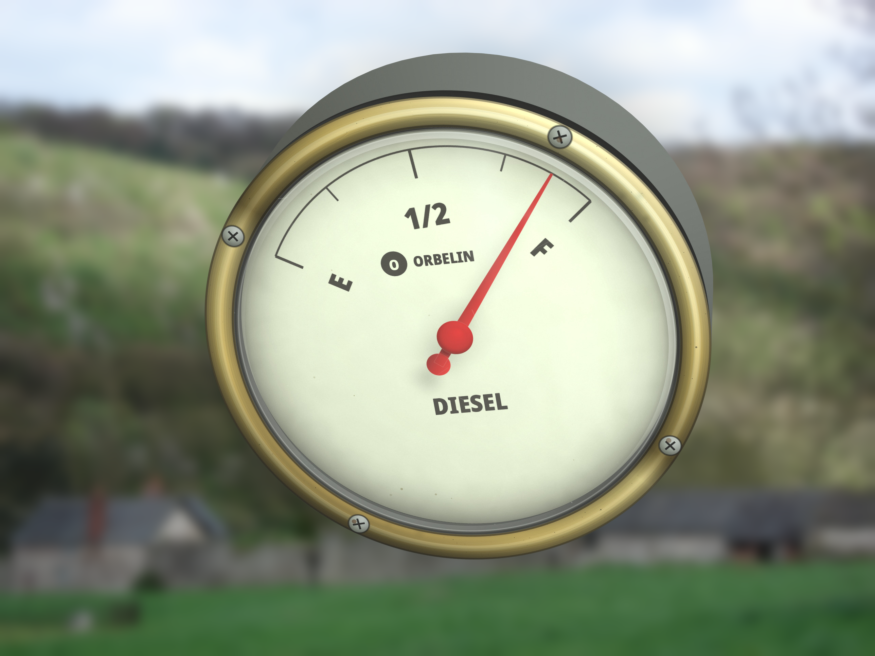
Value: 0.875
